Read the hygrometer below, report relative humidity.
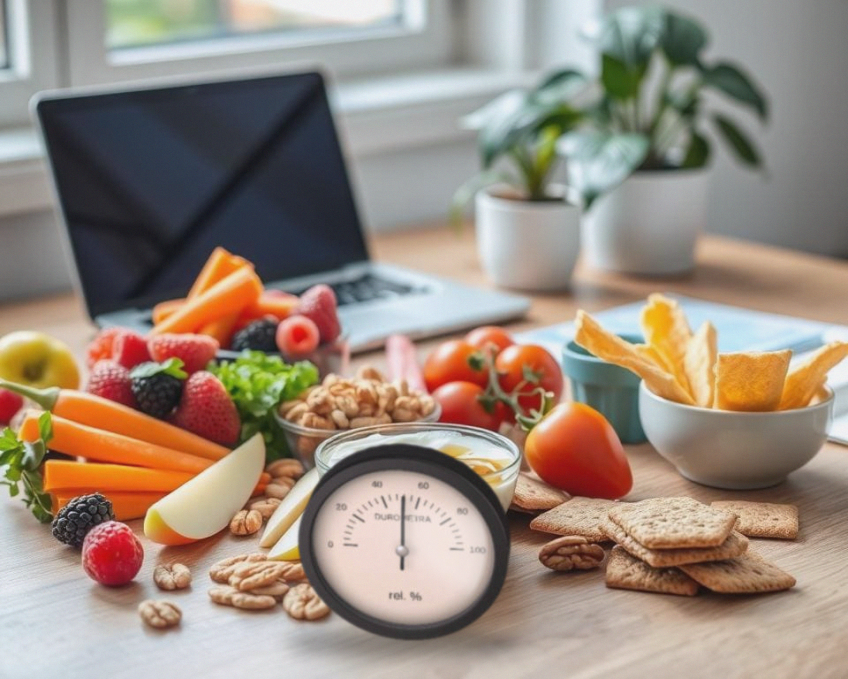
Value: 52 %
